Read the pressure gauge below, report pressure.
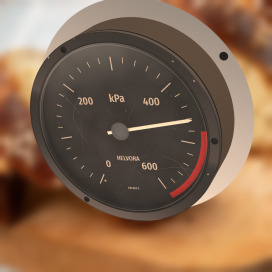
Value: 460 kPa
